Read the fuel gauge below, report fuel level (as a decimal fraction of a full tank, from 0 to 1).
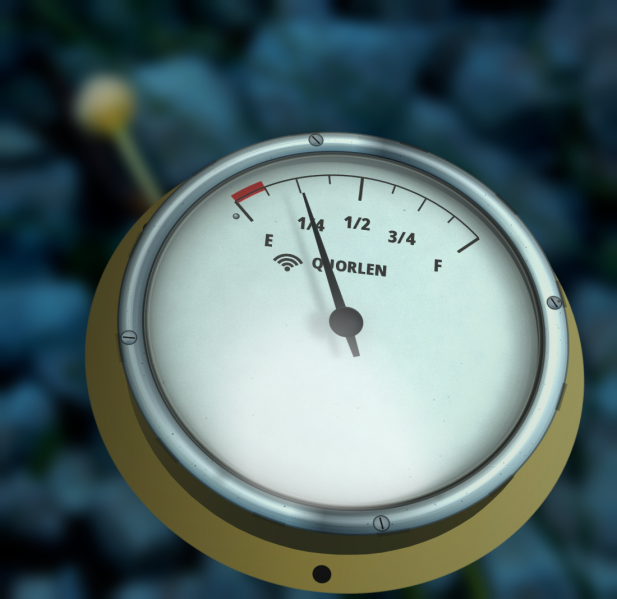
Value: 0.25
